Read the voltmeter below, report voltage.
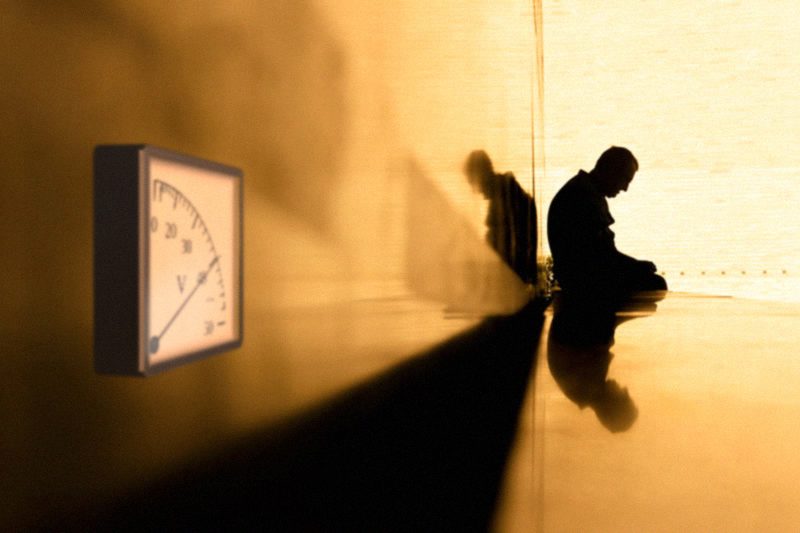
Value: 40 V
